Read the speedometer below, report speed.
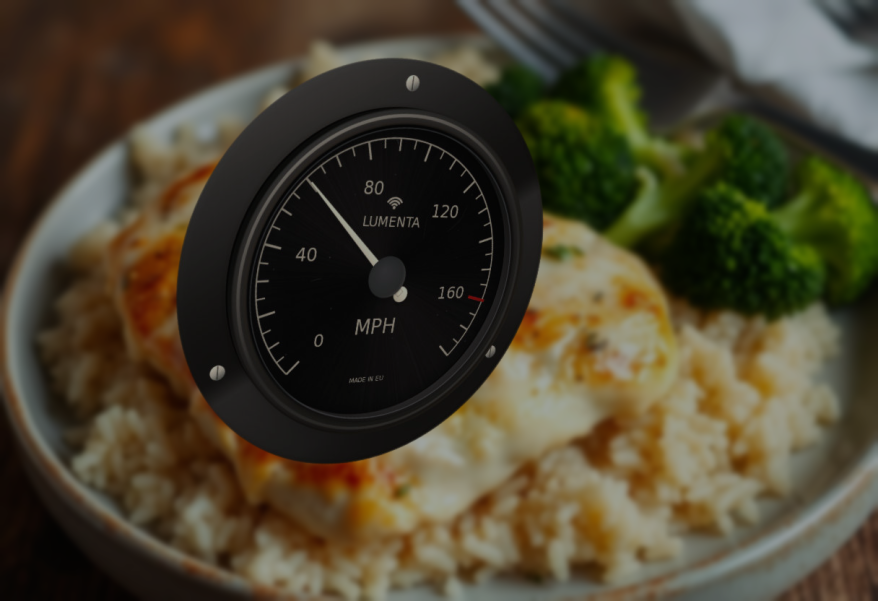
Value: 60 mph
